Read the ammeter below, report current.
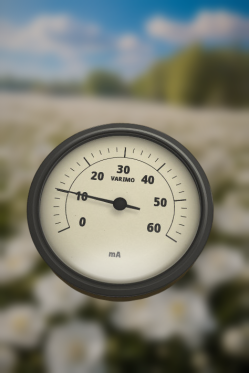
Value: 10 mA
